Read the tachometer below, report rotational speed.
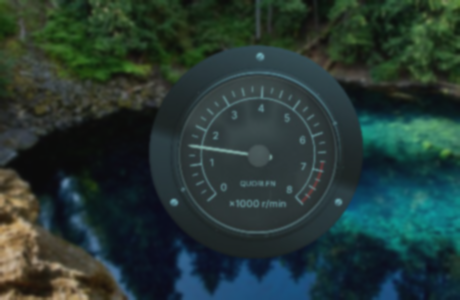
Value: 1500 rpm
